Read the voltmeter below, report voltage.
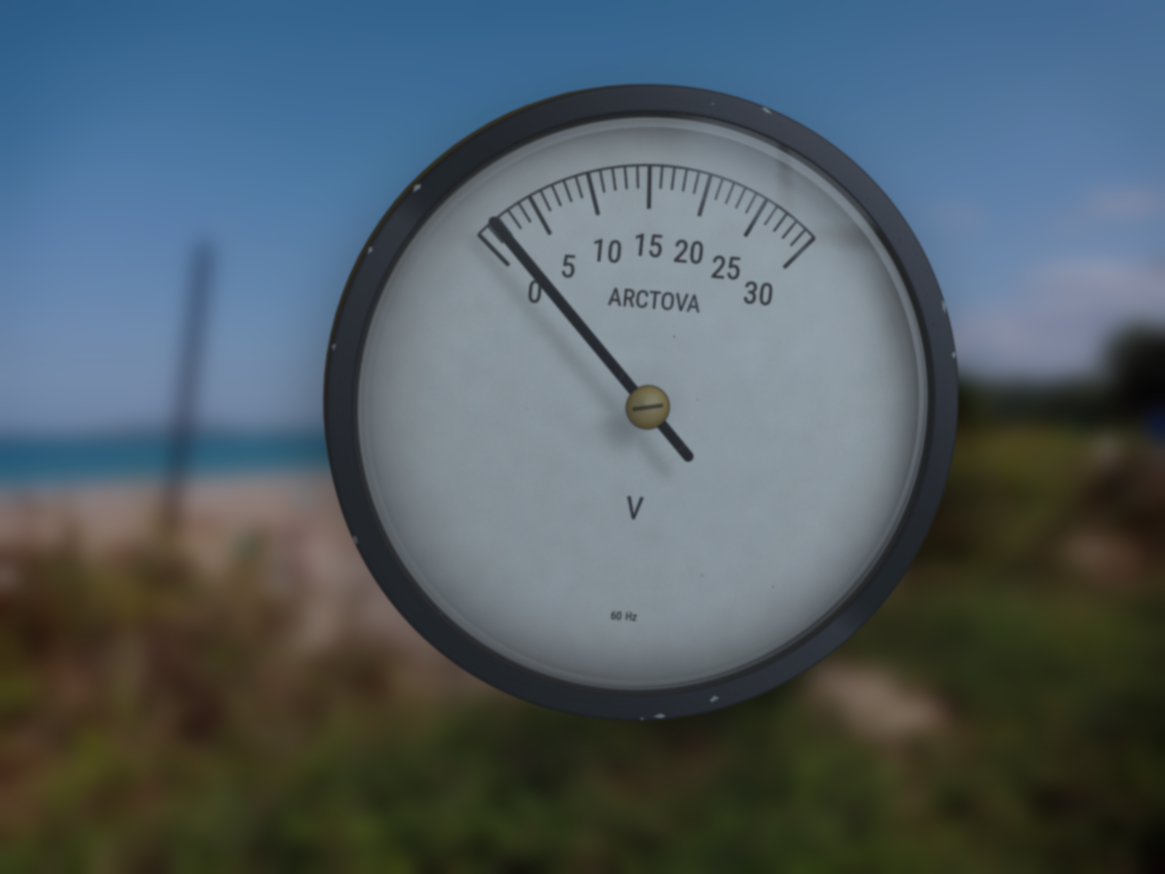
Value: 1.5 V
